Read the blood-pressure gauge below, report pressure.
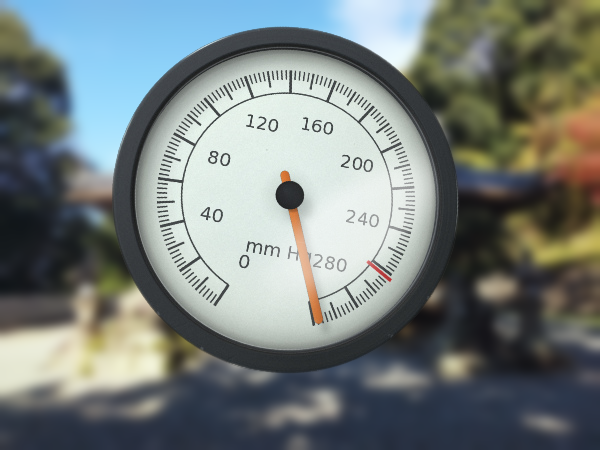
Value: 298 mmHg
